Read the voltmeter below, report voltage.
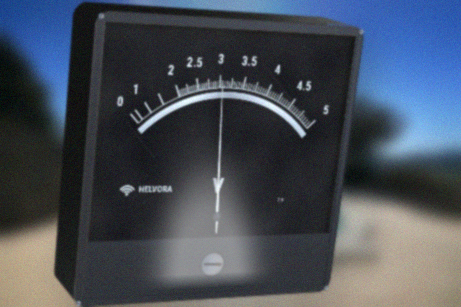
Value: 3 V
